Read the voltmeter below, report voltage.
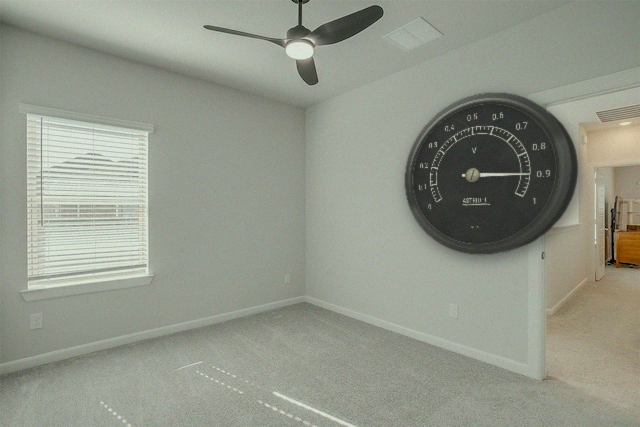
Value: 0.9 V
